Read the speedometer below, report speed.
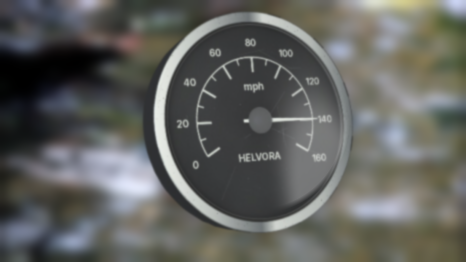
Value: 140 mph
